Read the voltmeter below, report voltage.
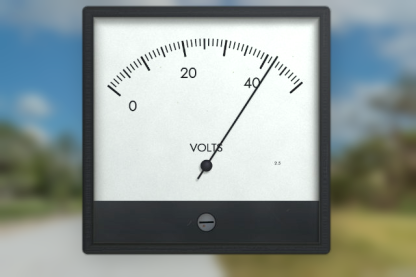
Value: 42 V
